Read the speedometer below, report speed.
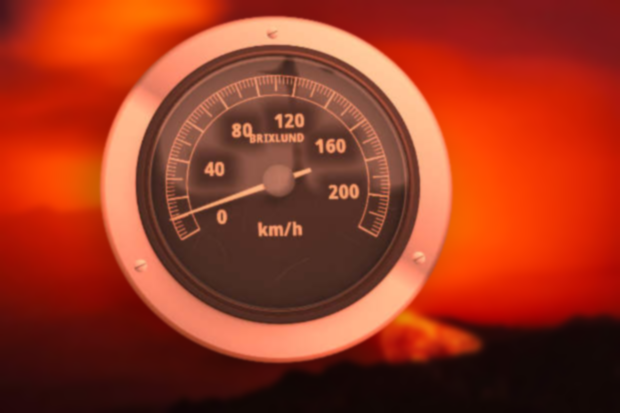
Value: 10 km/h
